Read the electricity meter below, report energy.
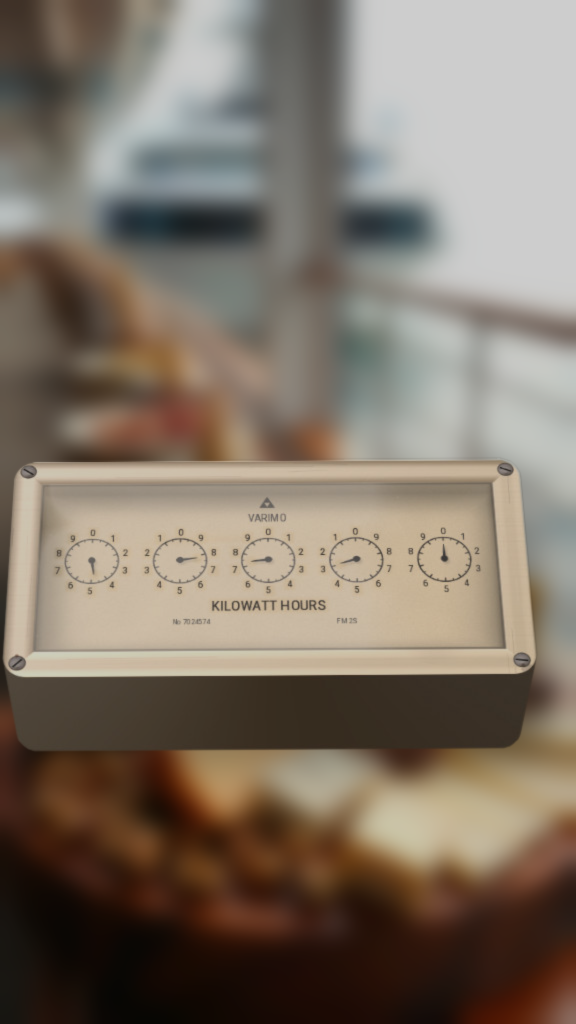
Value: 47730 kWh
